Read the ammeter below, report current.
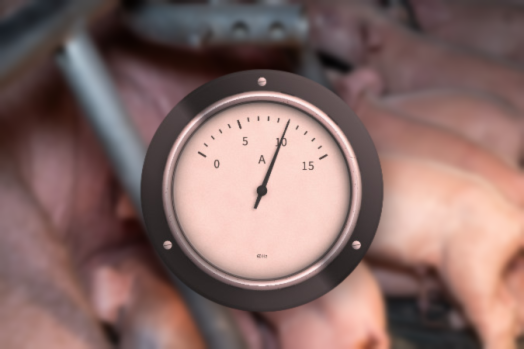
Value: 10 A
